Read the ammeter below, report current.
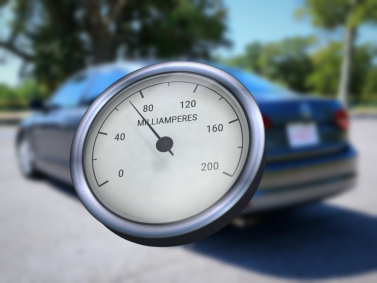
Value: 70 mA
